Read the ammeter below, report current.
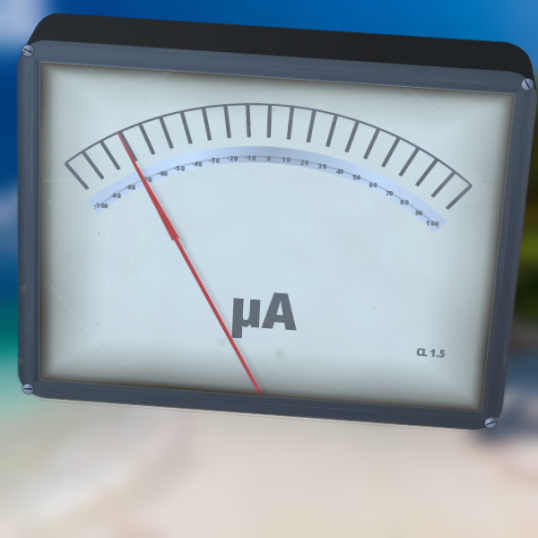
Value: -70 µA
